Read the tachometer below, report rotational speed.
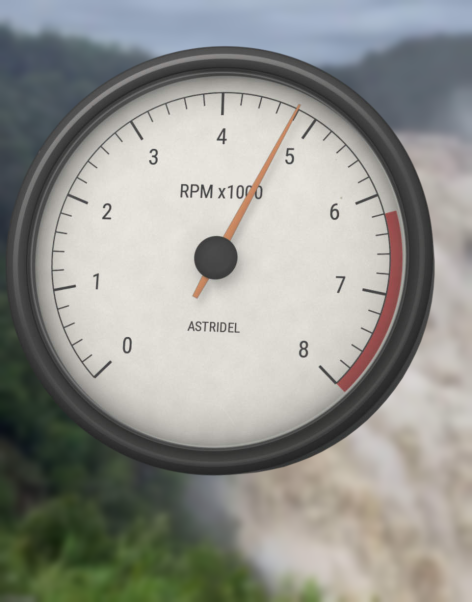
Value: 4800 rpm
